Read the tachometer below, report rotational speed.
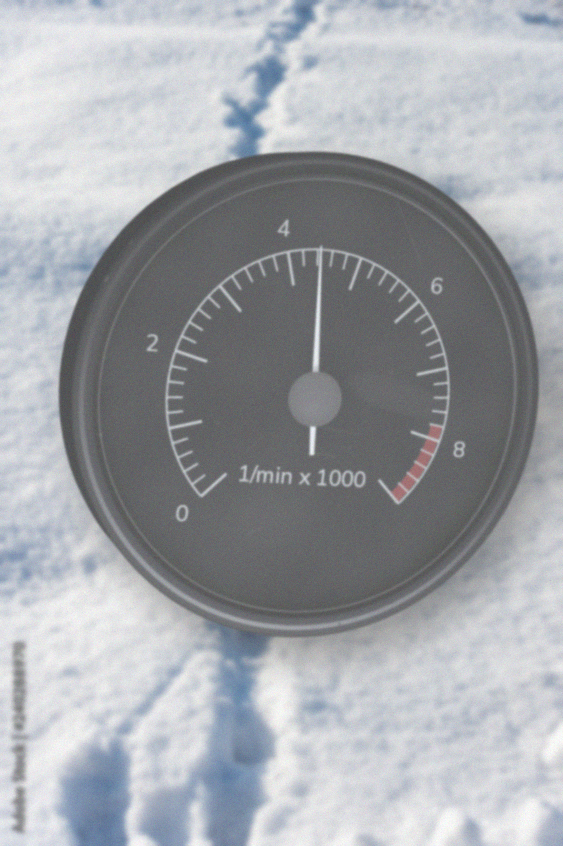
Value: 4400 rpm
